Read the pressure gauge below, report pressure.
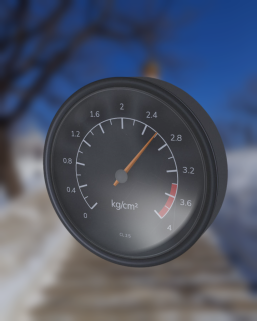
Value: 2.6 kg/cm²
